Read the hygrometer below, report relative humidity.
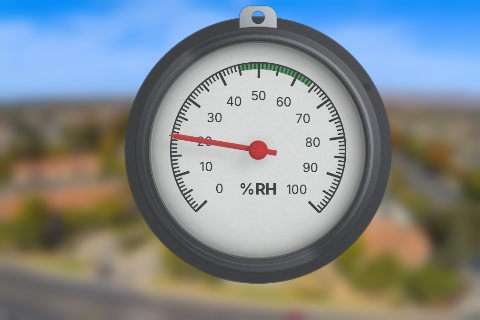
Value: 20 %
